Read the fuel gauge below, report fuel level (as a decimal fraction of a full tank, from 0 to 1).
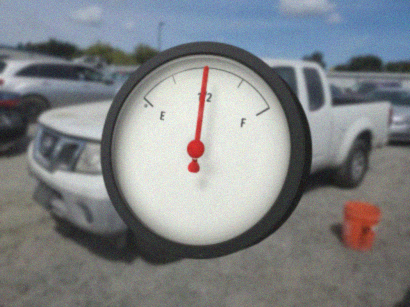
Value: 0.5
